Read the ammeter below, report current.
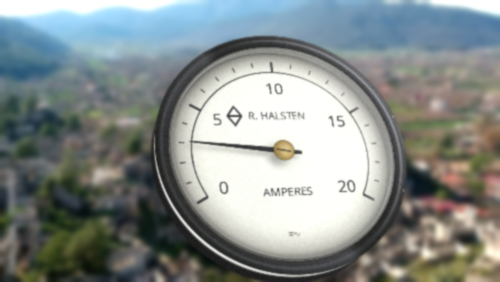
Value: 3 A
